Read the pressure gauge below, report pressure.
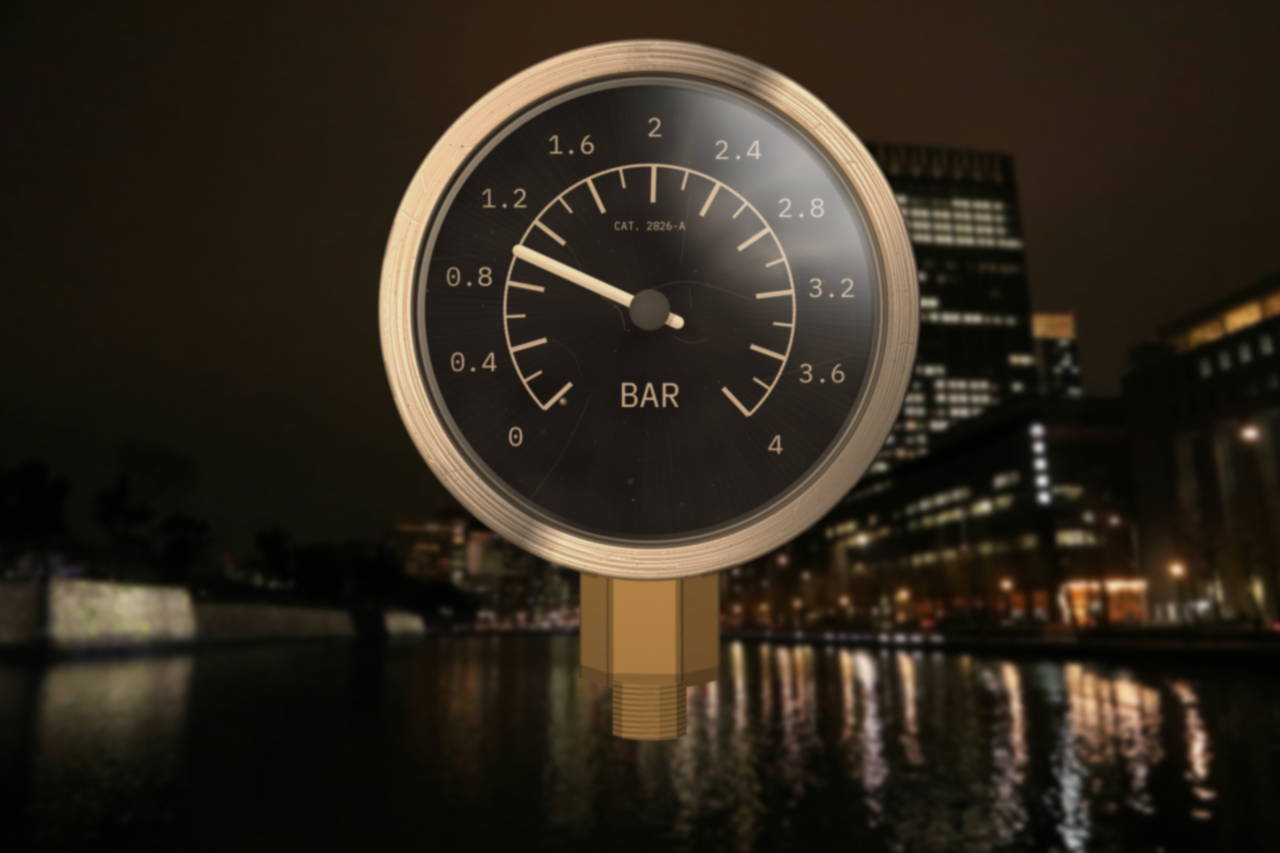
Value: 1 bar
